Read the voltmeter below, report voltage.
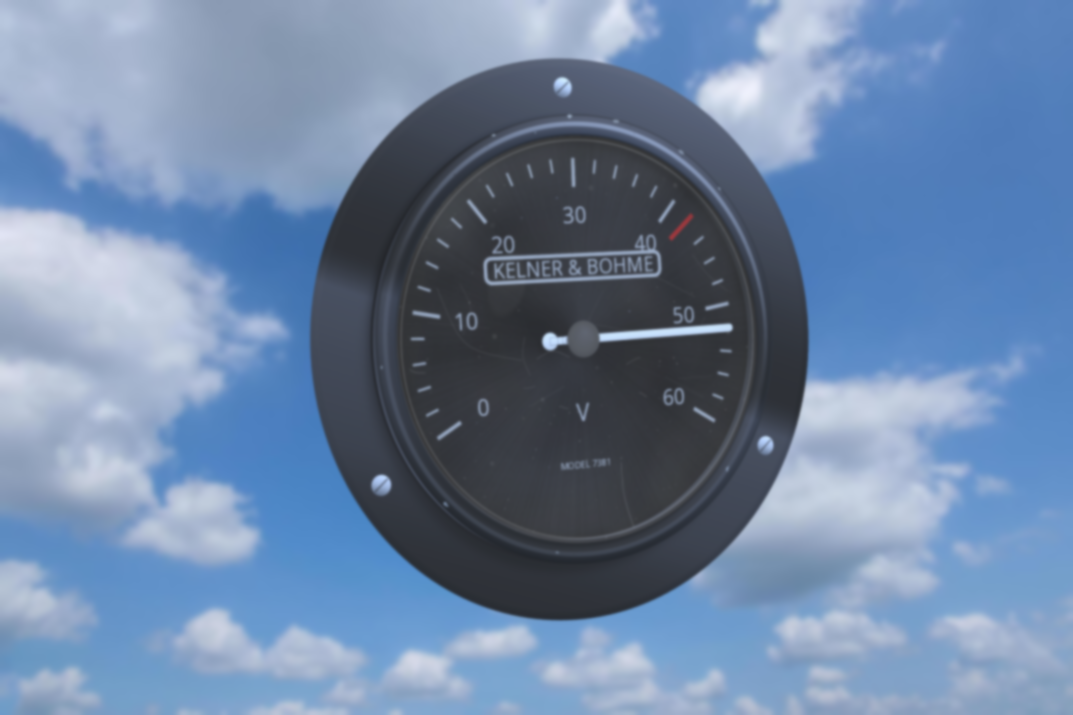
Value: 52 V
